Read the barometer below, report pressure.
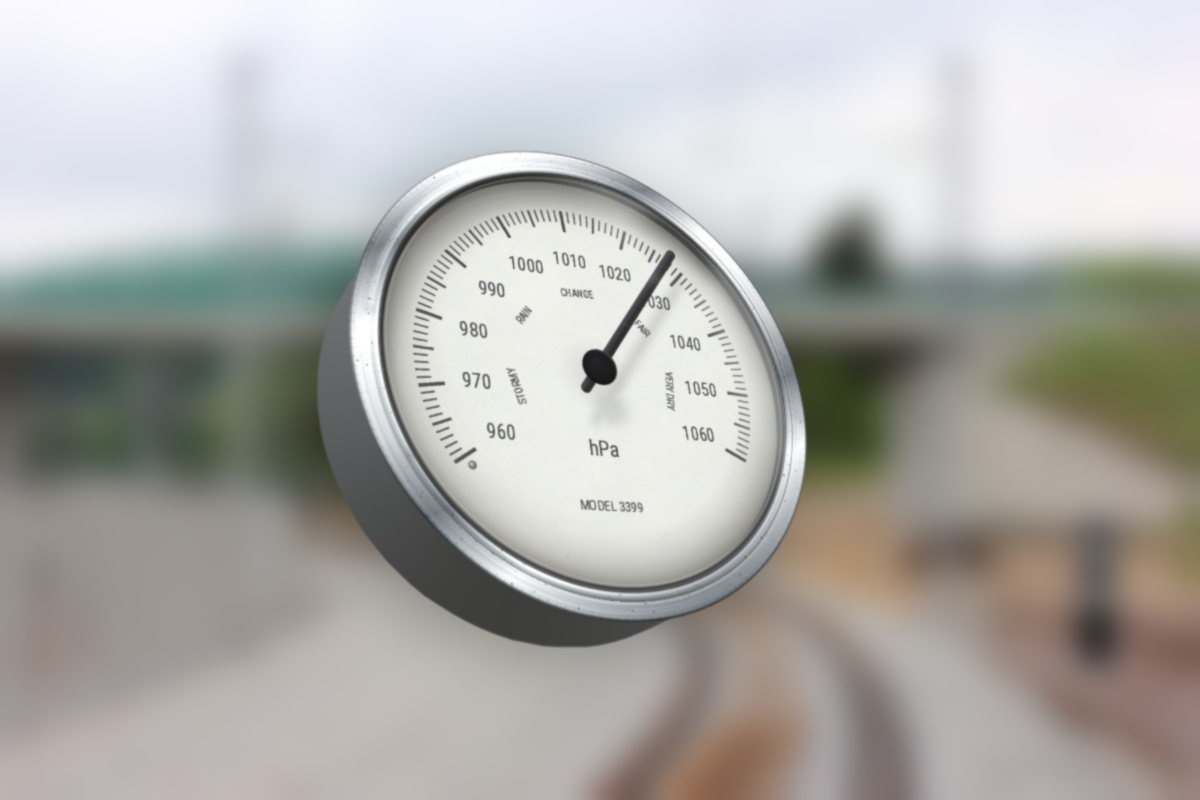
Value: 1027 hPa
